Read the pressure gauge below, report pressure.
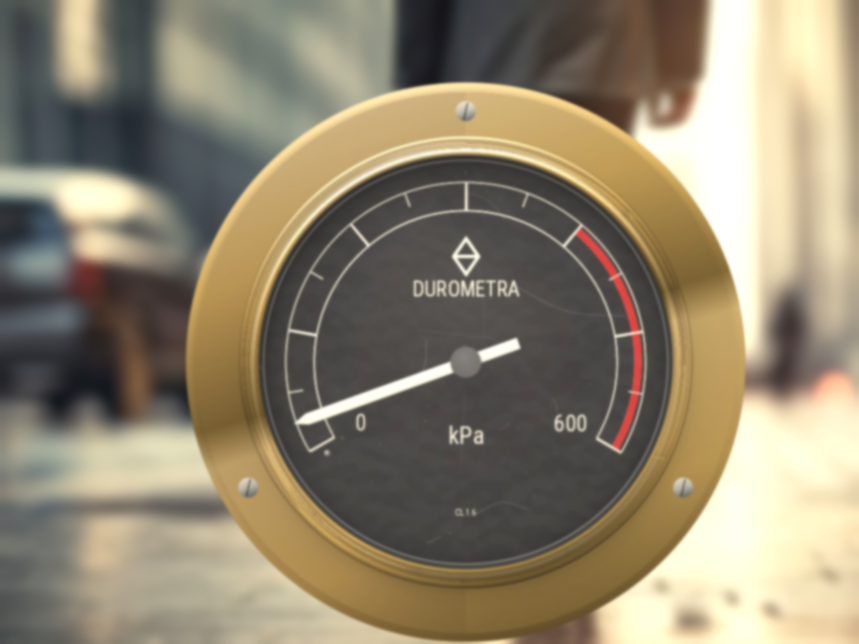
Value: 25 kPa
